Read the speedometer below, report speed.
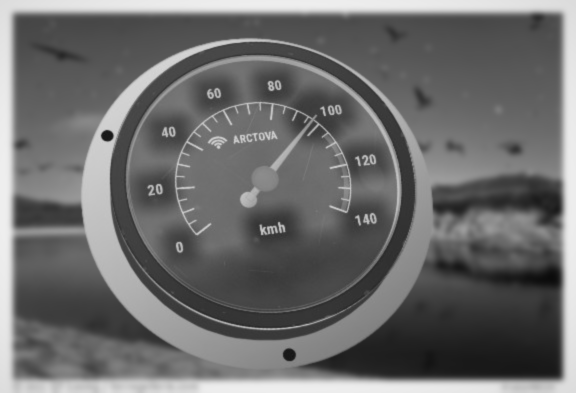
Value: 97.5 km/h
